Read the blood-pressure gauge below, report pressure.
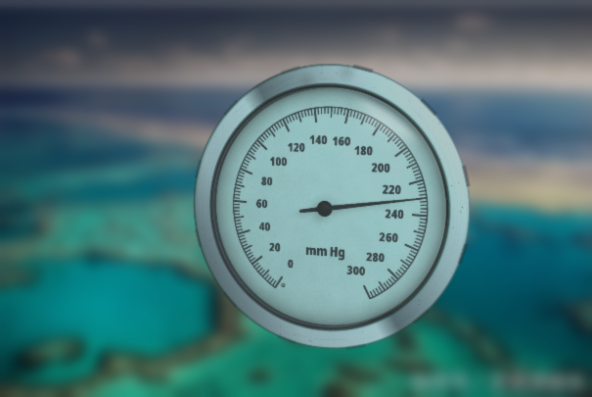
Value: 230 mmHg
